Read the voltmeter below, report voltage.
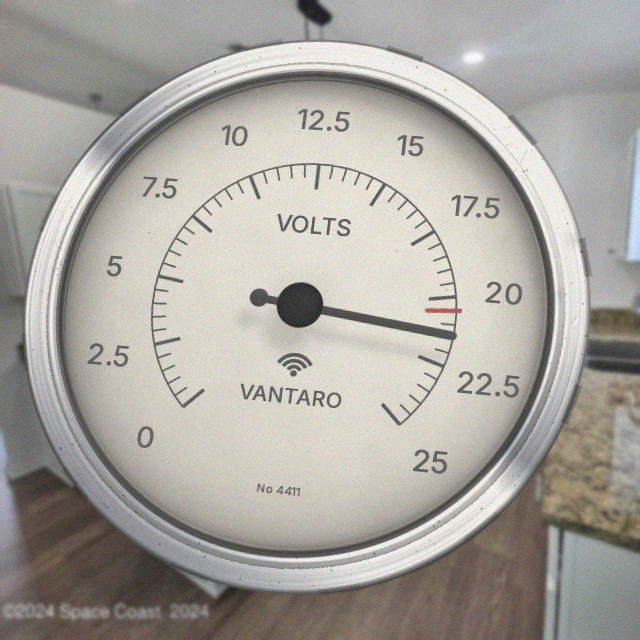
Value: 21.5 V
